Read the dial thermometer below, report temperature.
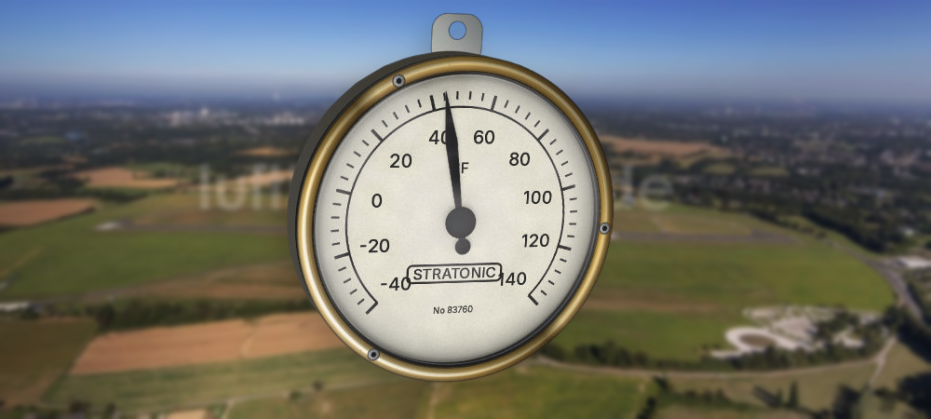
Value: 44 °F
